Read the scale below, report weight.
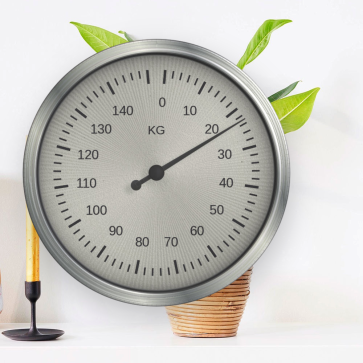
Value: 23 kg
